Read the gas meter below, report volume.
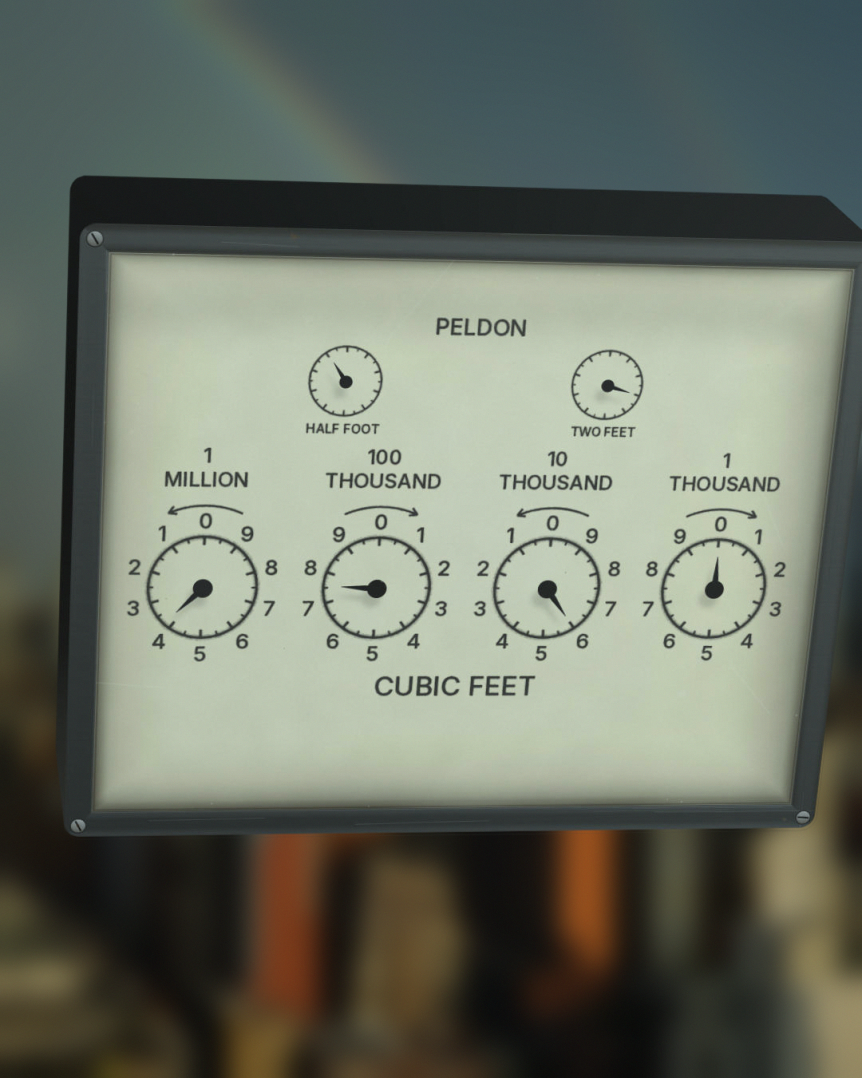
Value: 376000 ft³
